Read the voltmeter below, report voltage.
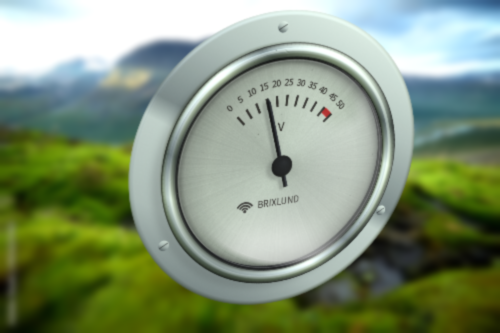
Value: 15 V
